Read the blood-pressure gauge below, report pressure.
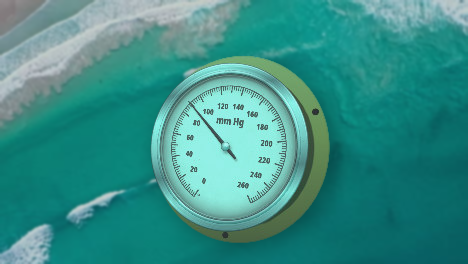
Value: 90 mmHg
